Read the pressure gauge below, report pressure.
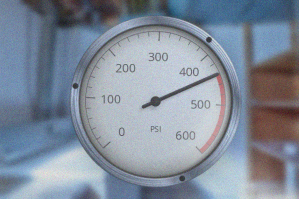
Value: 440 psi
